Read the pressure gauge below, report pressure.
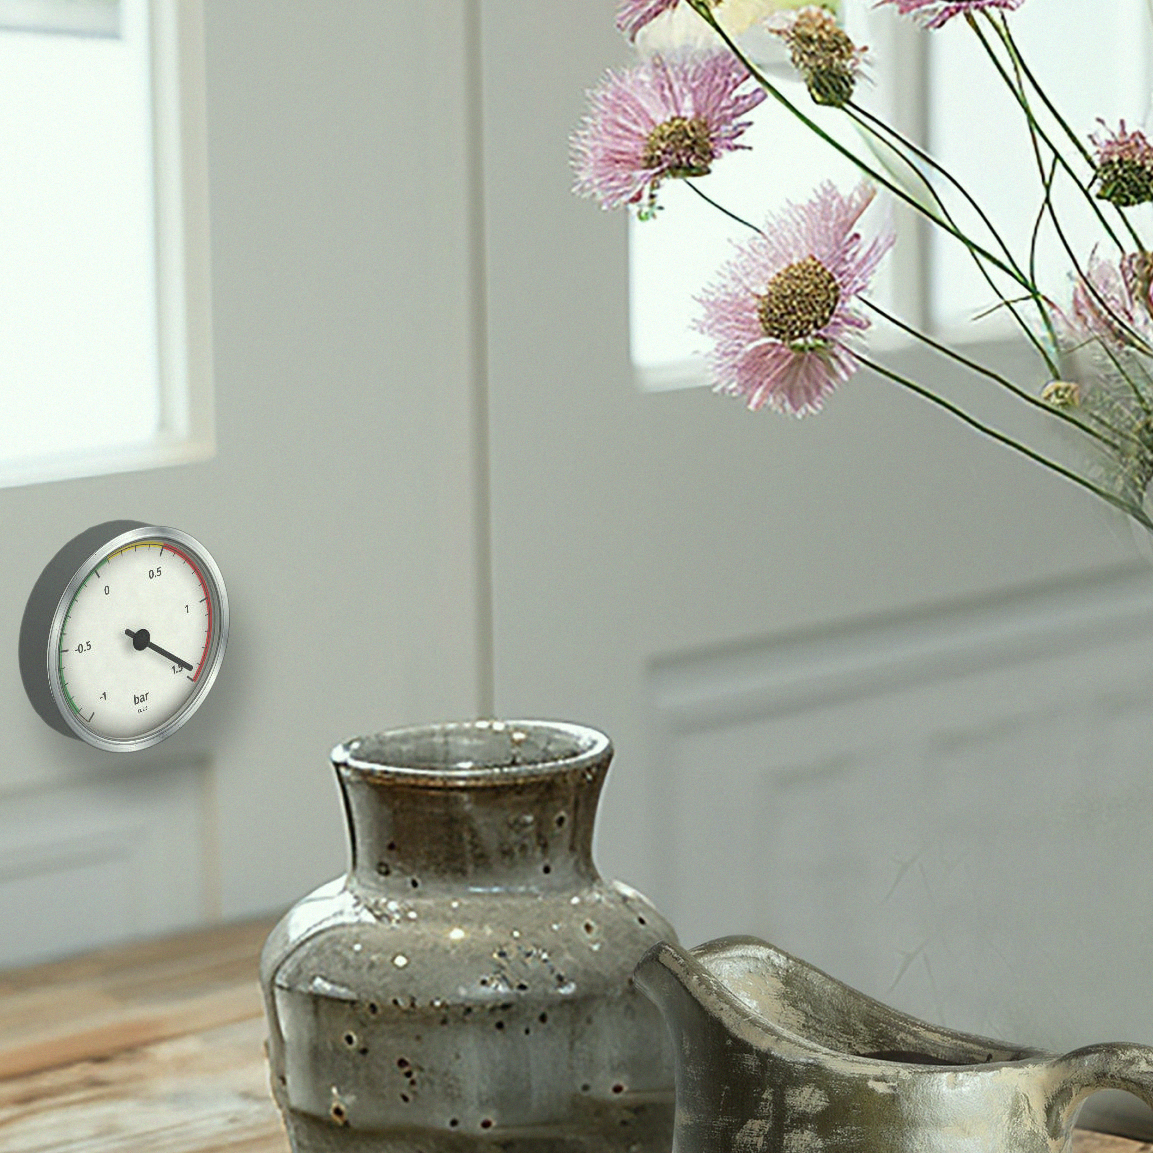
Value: 1.45 bar
